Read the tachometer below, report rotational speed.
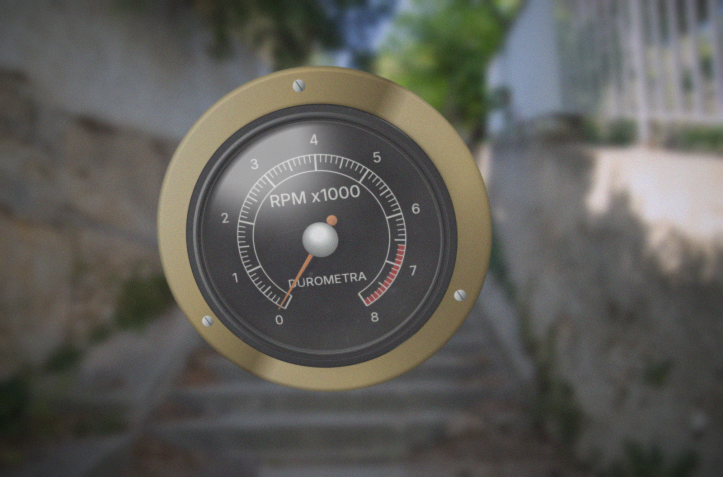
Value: 100 rpm
